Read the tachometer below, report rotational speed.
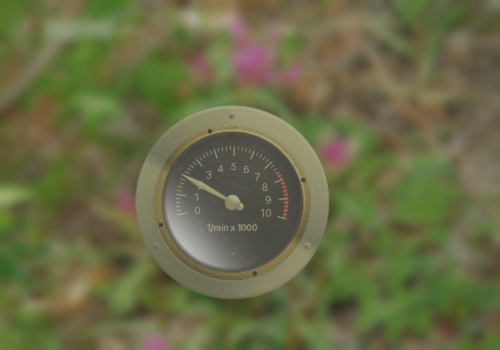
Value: 2000 rpm
